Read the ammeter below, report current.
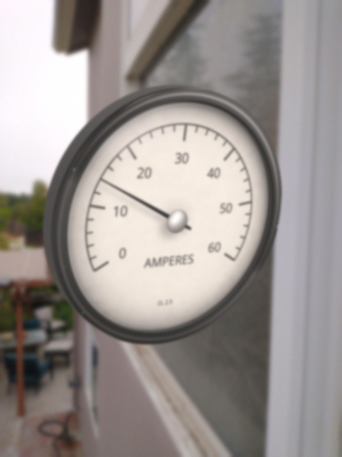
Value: 14 A
